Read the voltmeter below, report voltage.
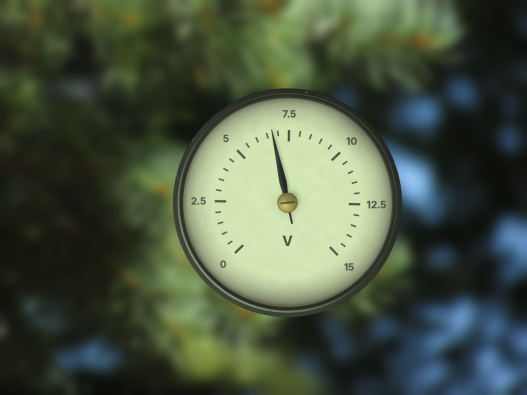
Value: 6.75 V
